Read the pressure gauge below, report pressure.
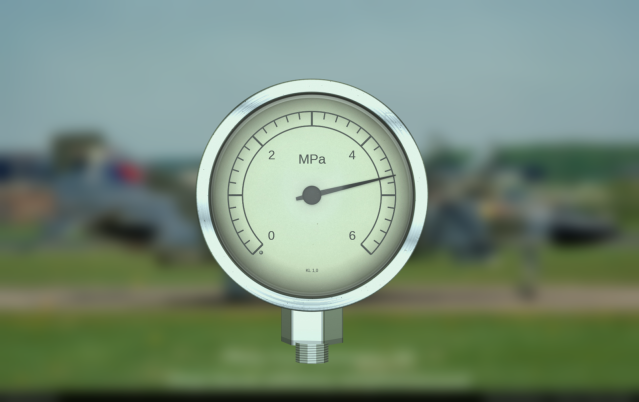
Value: 4.7 MPa
